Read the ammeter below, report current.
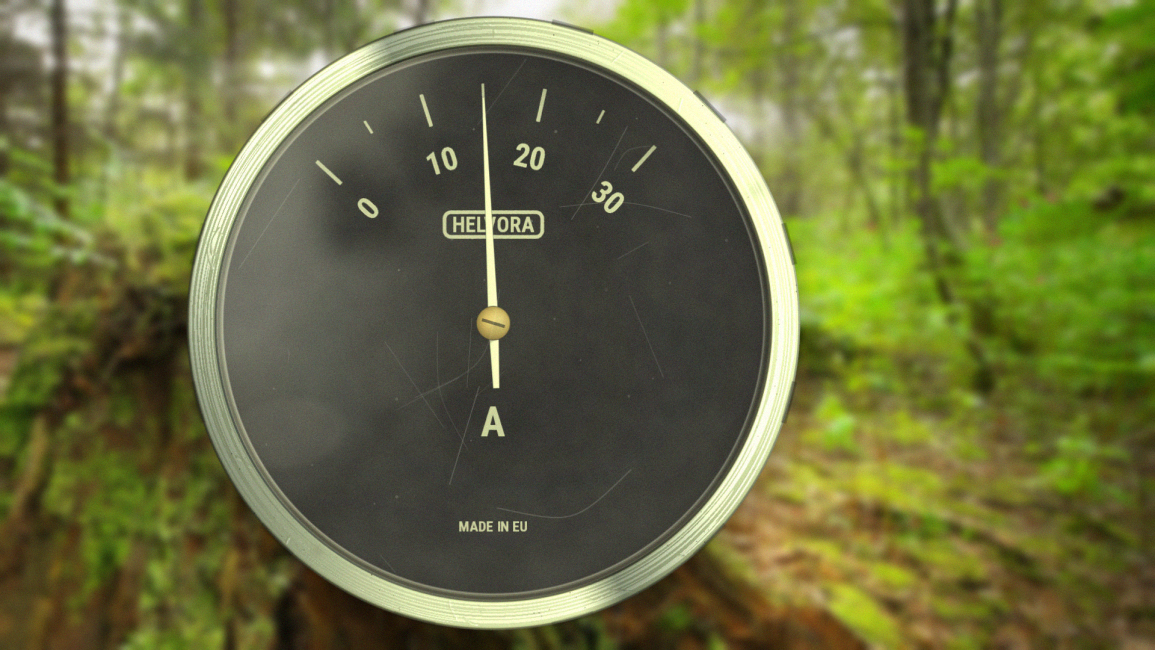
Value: 15 A
